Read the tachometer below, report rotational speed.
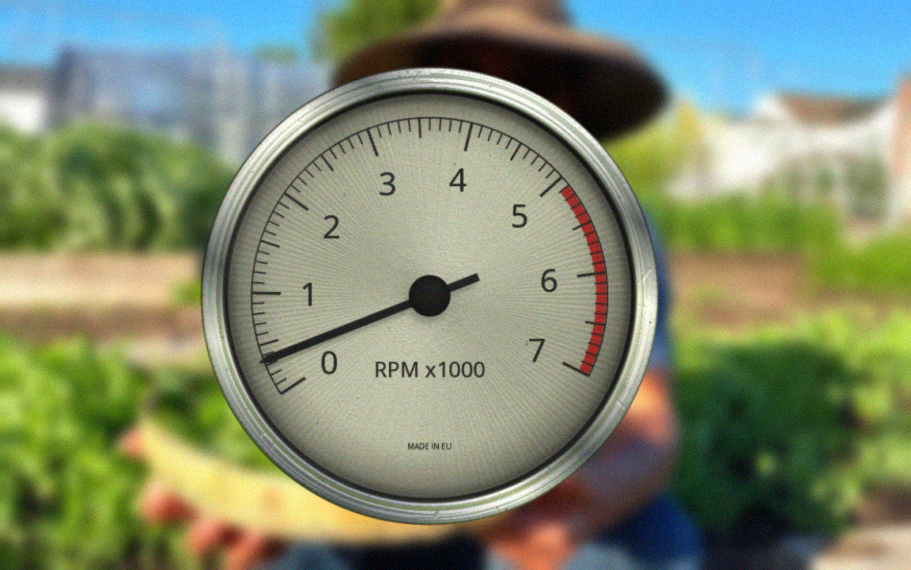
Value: 350 rpm
